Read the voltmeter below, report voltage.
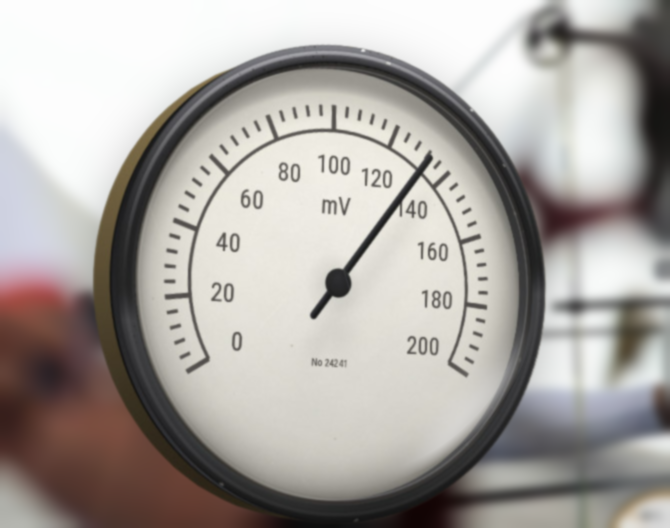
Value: 132 mV
